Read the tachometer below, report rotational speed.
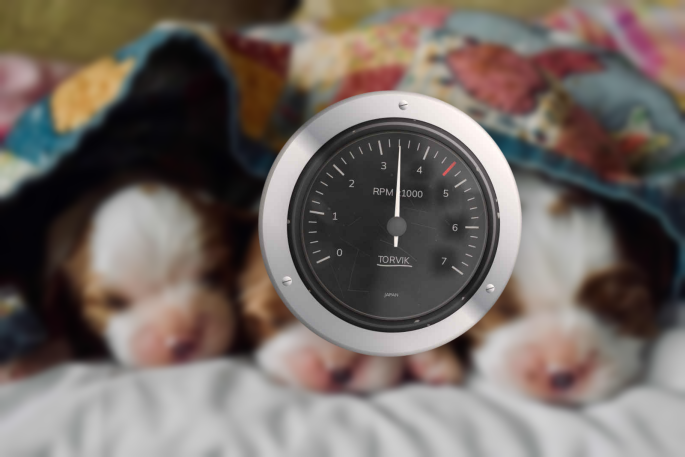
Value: 3400 rpm
